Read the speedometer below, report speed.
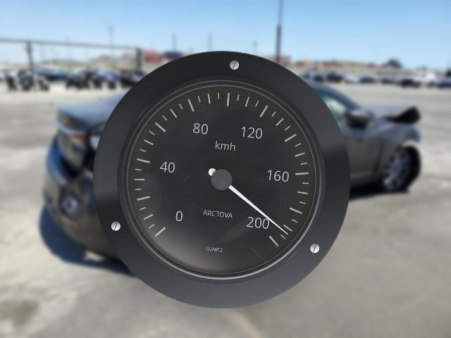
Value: 192.5 km/h
